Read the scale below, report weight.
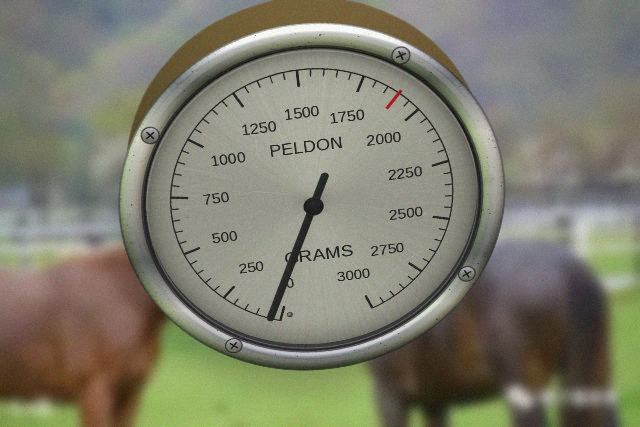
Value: 50 g
